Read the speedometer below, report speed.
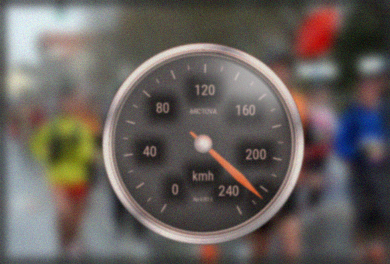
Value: 225 km/h
